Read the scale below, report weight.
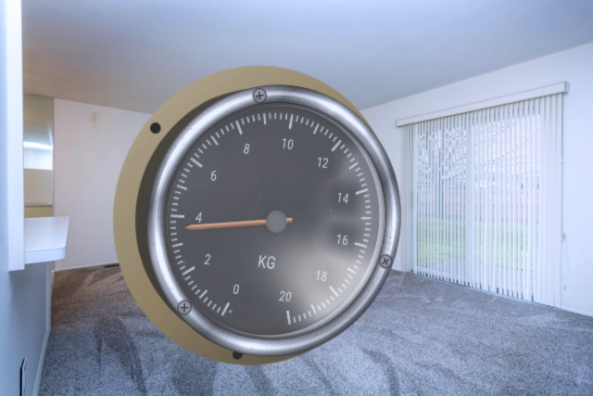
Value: 3.6 kg
